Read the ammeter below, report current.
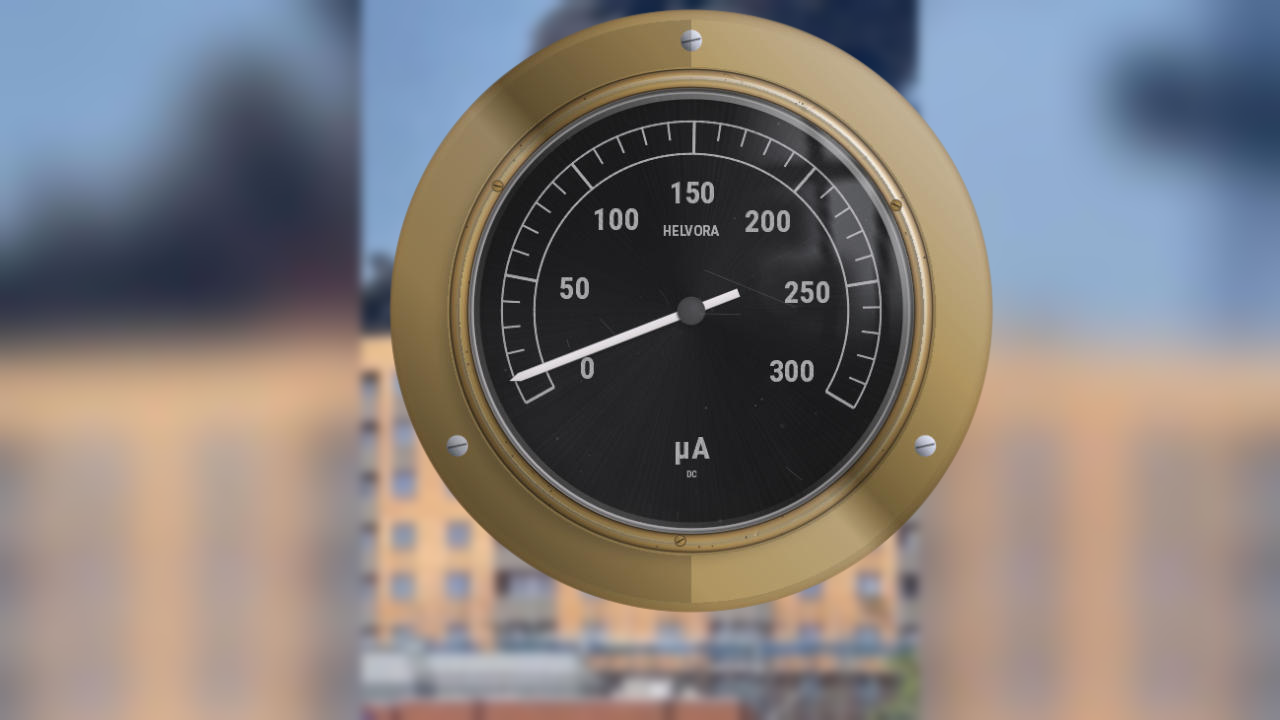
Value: 10 µA
